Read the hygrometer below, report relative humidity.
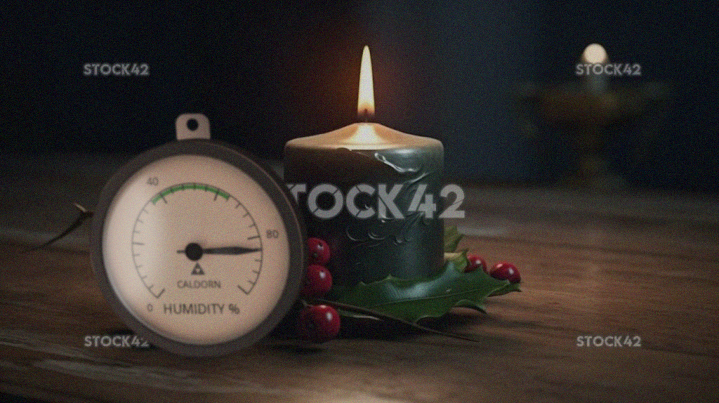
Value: 84 %
